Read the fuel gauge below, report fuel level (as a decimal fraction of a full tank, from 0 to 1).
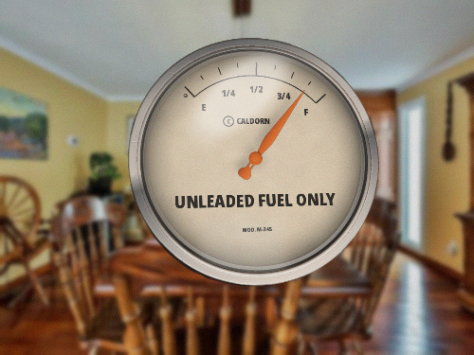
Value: 0.875
